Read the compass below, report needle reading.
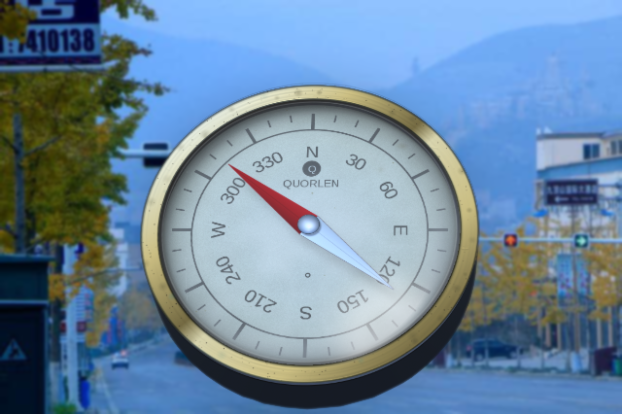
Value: 310 °
